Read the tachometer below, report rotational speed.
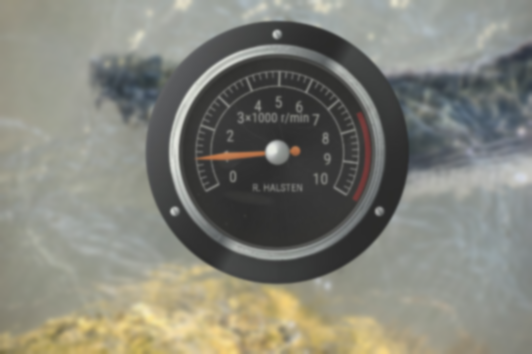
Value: 1000 rpm
